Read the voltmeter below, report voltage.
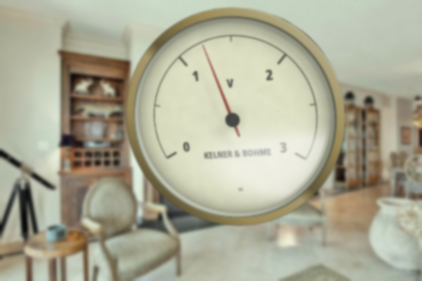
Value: 1.25 V
